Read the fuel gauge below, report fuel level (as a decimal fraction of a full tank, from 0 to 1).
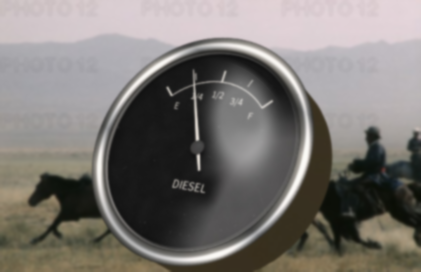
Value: 0.25
